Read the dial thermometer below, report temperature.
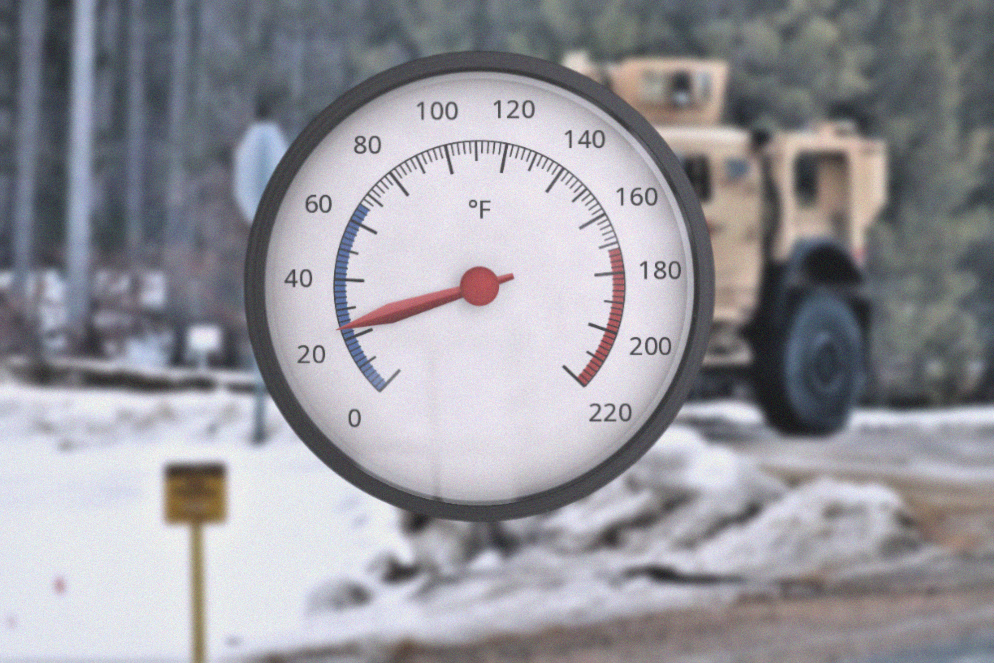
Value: 24 °F
